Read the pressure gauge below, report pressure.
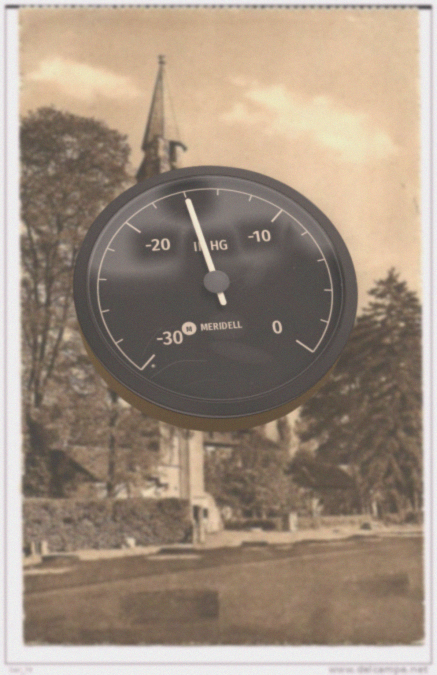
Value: -16 inHg
